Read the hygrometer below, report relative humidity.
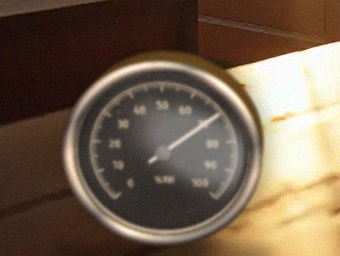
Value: 70 %
